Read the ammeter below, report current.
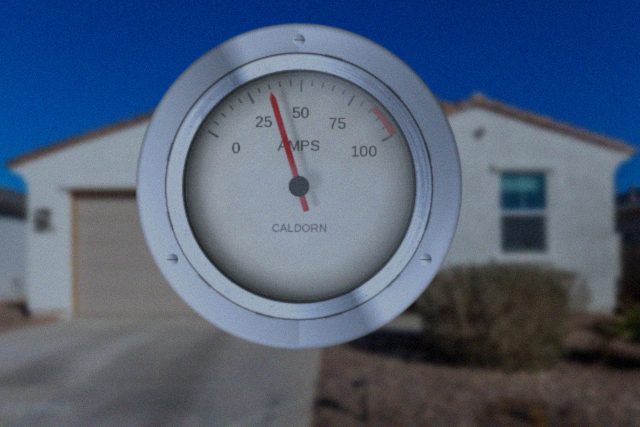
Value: 35 A
